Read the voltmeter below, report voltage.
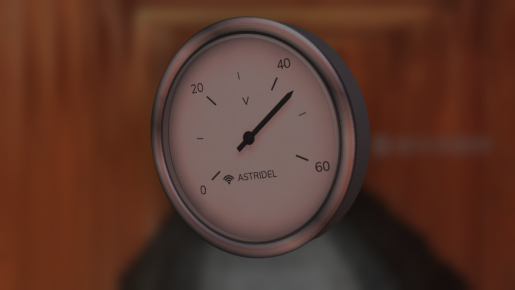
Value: 45 V
